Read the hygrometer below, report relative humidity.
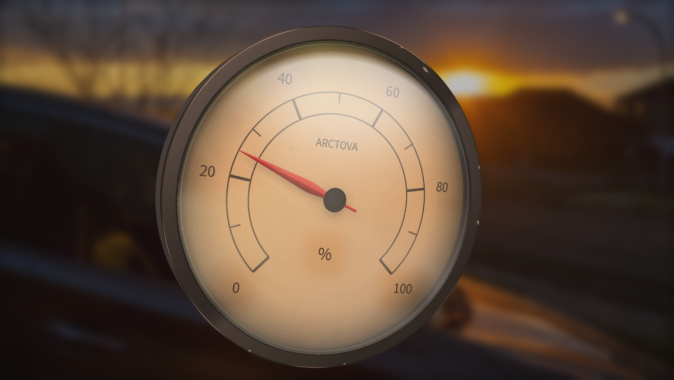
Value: 25 %
